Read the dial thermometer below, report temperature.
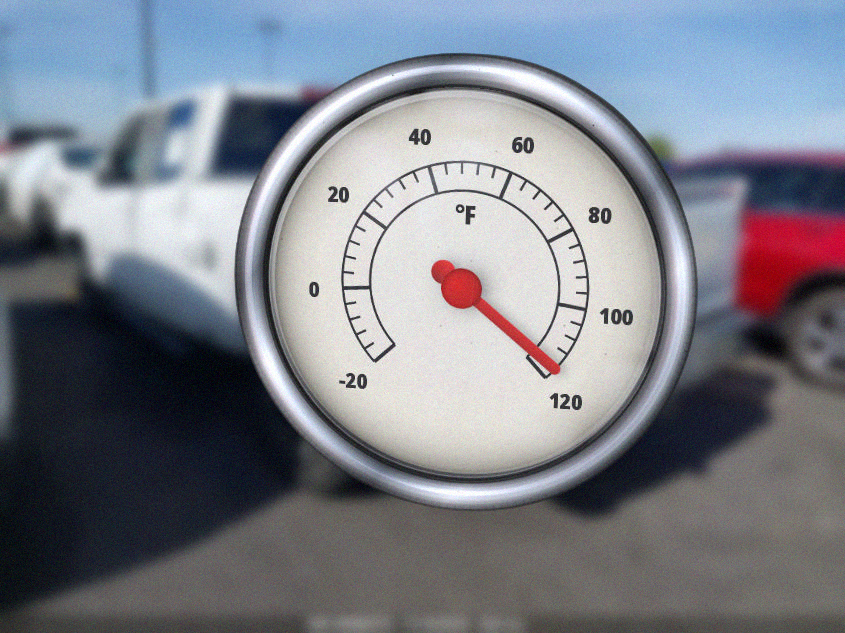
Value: 116 °F
